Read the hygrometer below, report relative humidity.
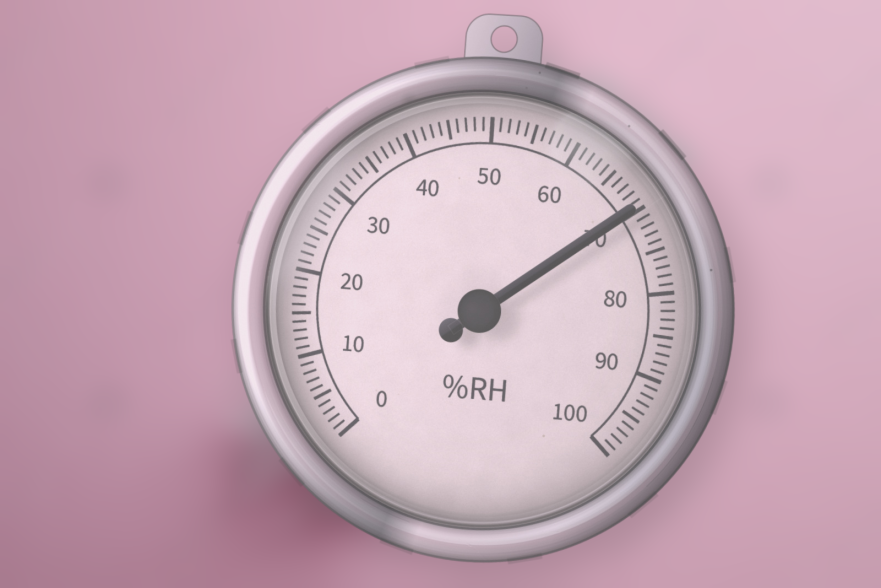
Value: 69.5 %
